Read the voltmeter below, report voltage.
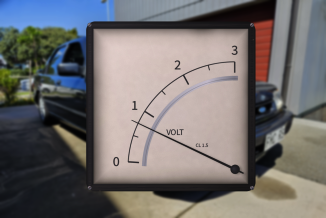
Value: 0.75 V
